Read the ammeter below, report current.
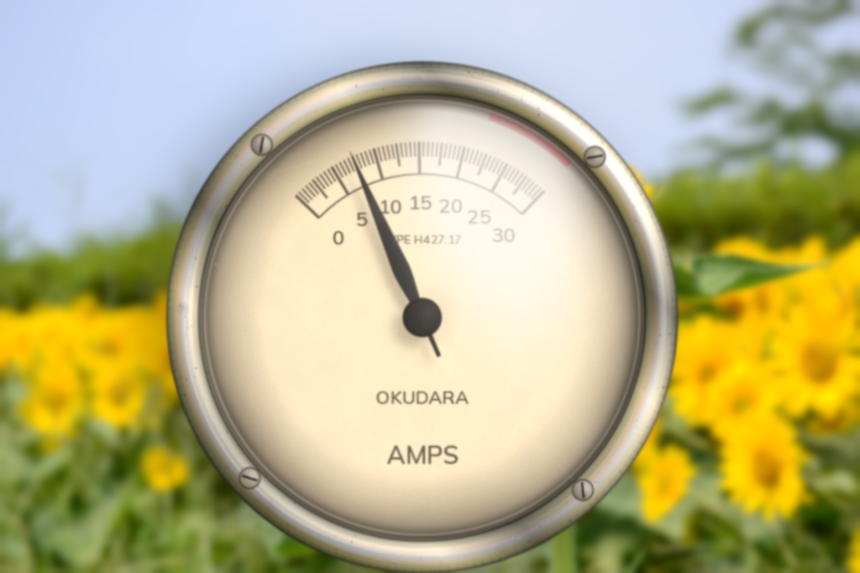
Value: 7.5 A
